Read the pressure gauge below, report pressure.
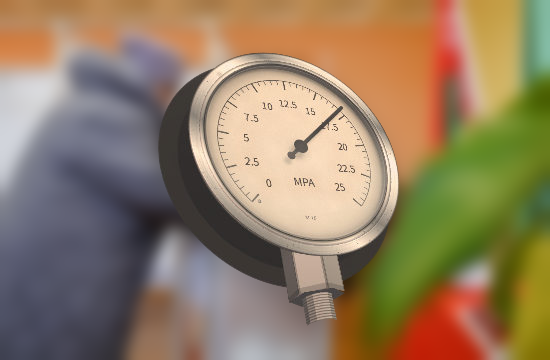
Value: 17 MPa
